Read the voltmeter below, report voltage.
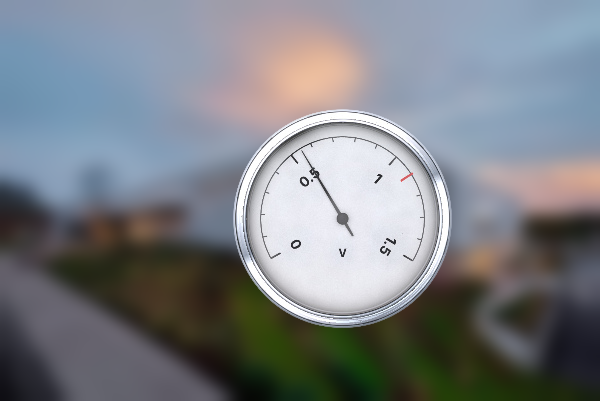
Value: 0.55 V
